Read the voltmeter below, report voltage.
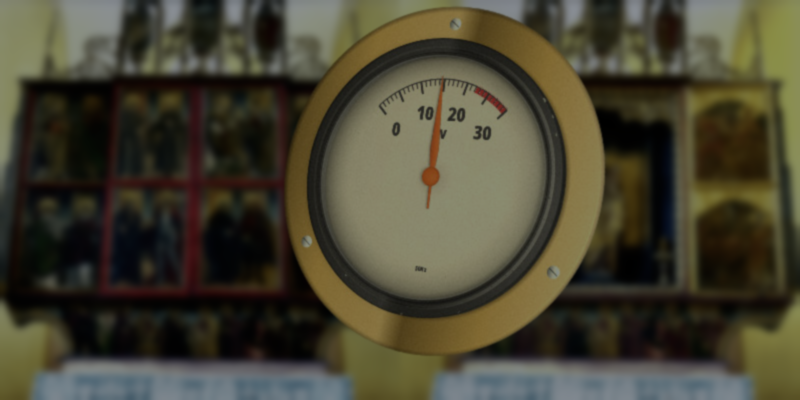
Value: 15 kV
